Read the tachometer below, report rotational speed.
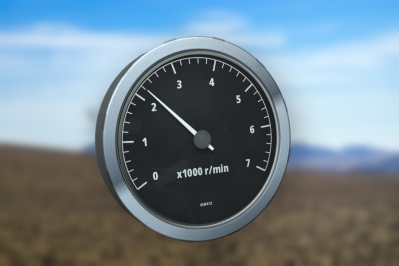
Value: 2200 rpm
